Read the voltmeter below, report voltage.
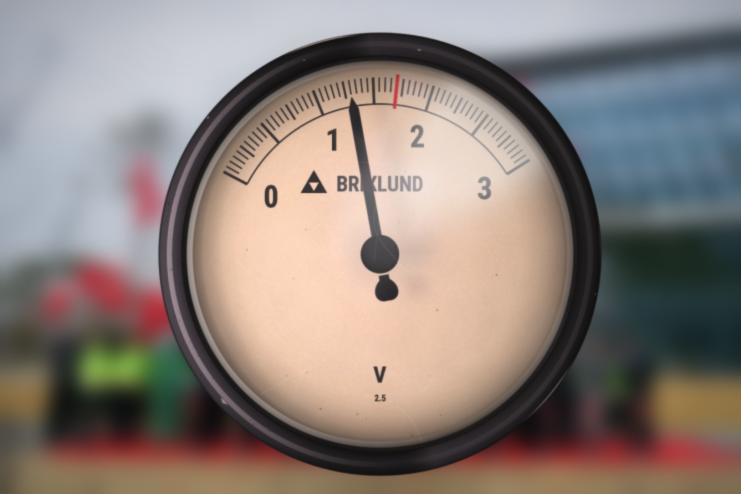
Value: 1.3 V
